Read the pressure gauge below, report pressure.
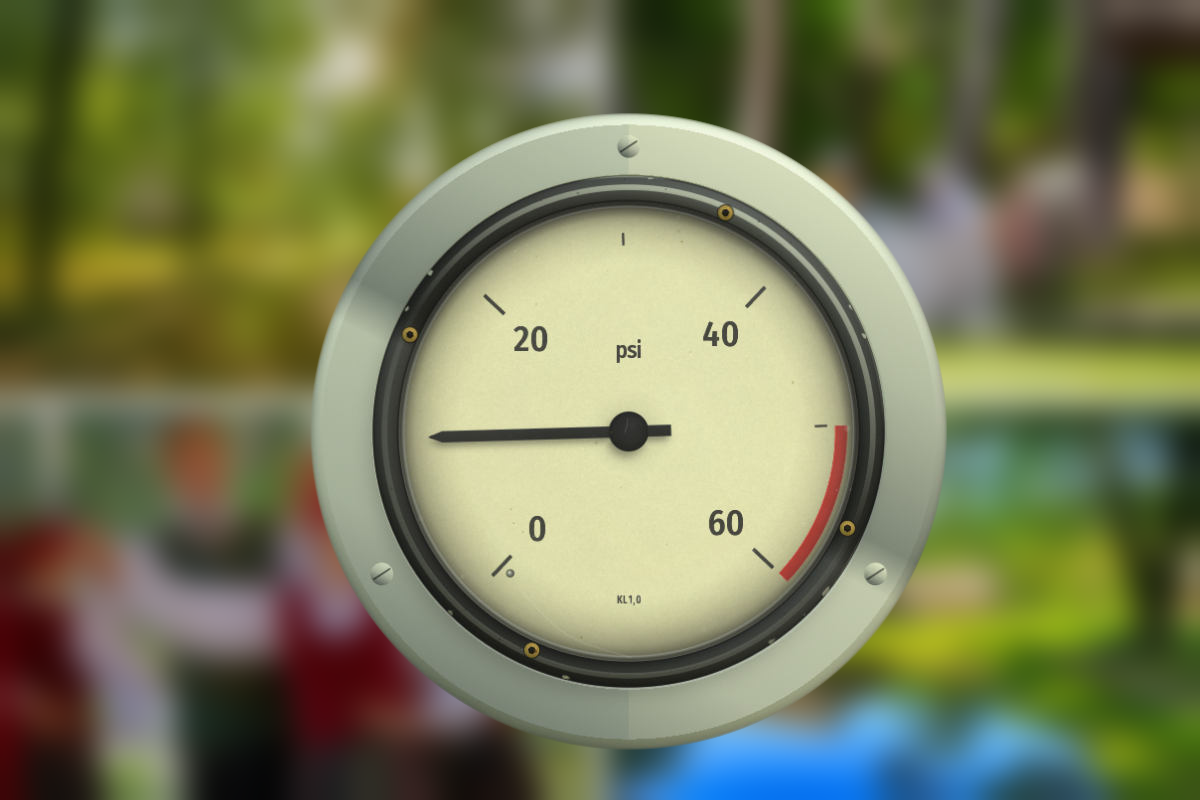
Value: 10 psi
